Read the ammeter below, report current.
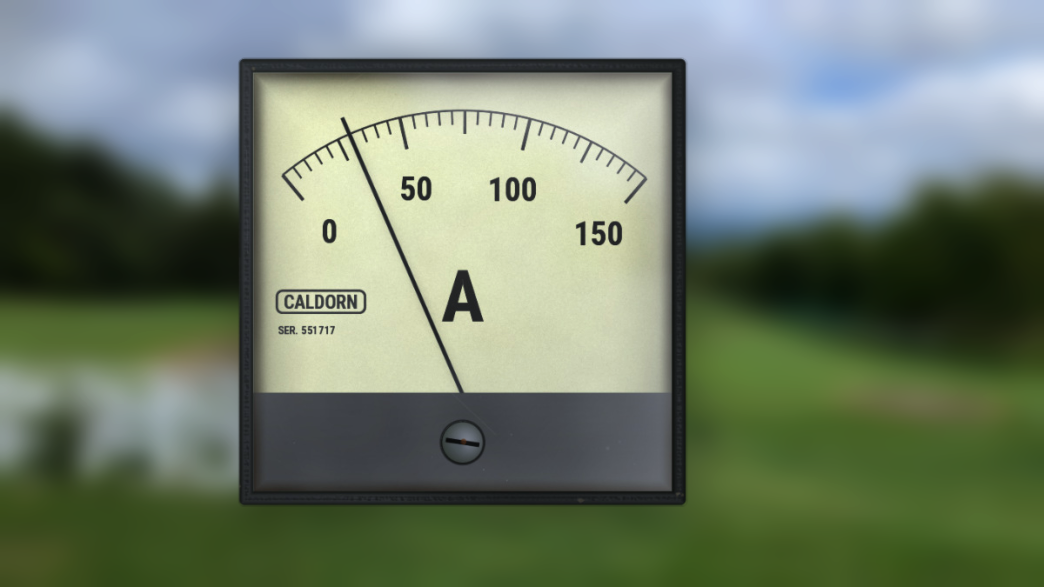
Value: 30 A
